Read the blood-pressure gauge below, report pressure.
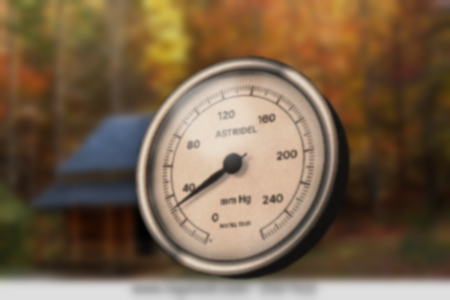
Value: 30 mmHg
